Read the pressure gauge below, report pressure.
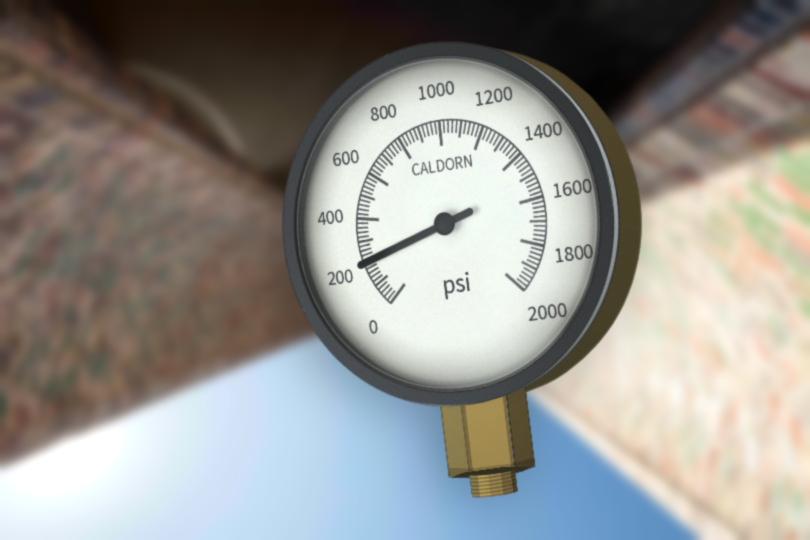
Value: 200 psi
